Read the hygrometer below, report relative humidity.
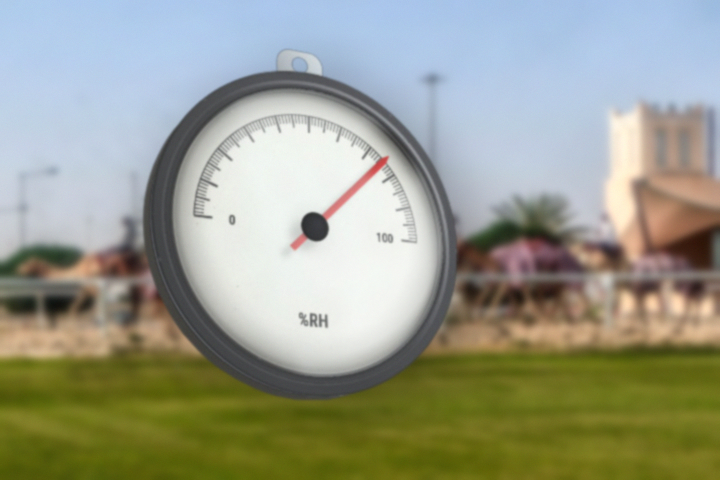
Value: 75 %
